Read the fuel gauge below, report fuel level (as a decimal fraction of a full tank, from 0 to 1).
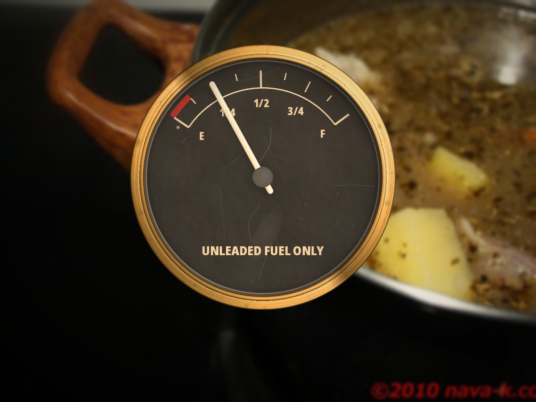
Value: 0.25
